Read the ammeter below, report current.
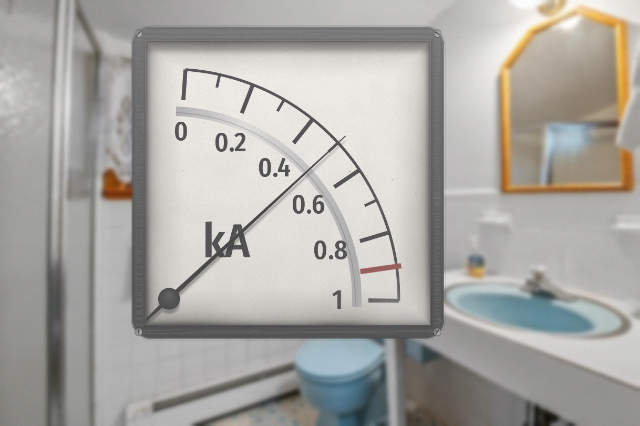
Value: 0.5 kA
